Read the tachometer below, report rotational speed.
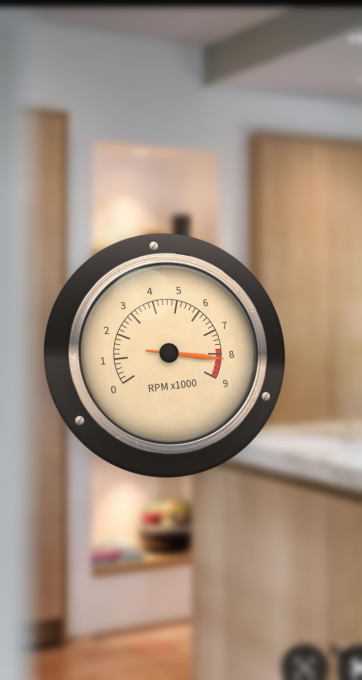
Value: 8200 rpm
